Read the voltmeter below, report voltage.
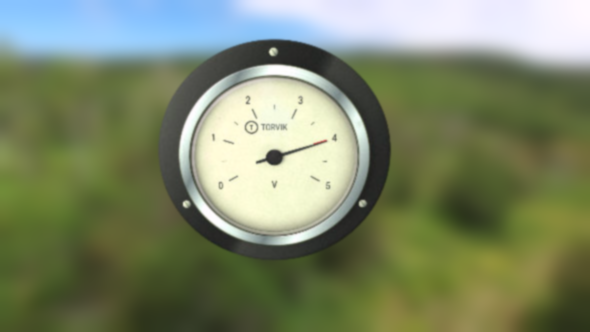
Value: 4 V
